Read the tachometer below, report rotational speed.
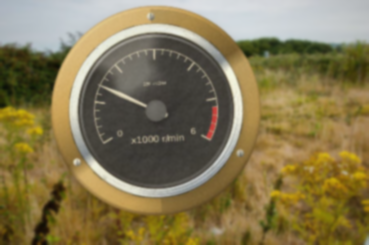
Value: 1400 rpm
